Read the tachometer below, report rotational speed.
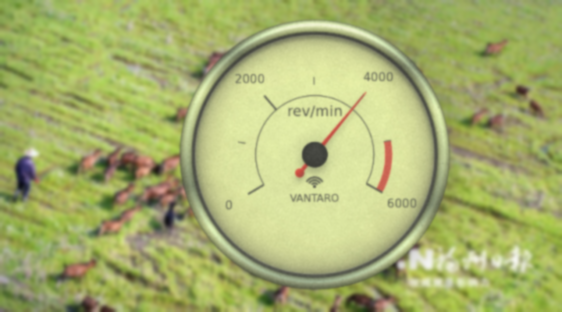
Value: 4000 rpm
